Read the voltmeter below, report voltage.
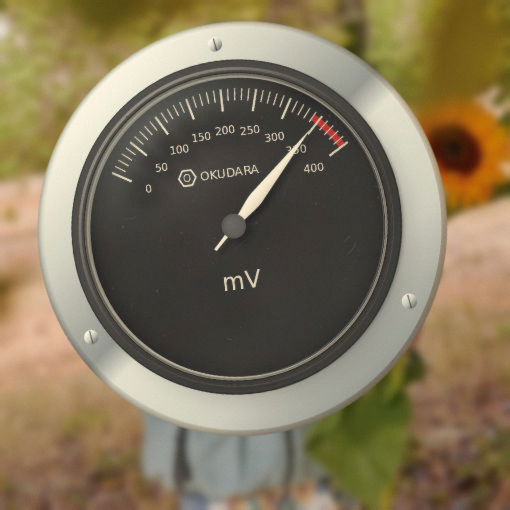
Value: 350 mV
